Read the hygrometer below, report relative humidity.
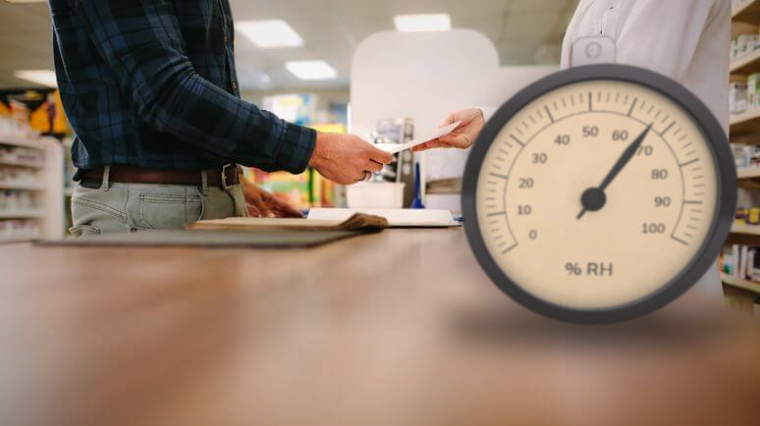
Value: 66 %
